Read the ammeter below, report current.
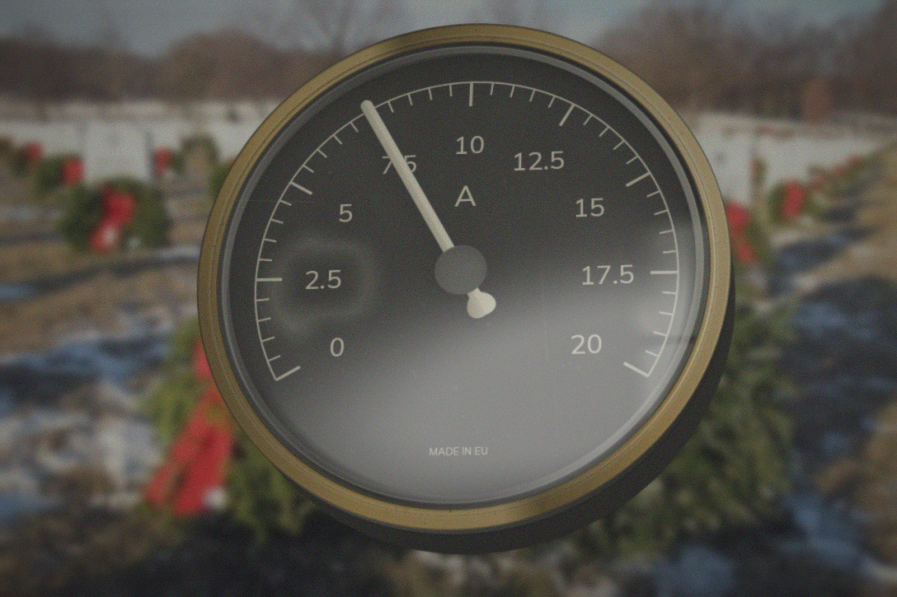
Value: 7.5 A
